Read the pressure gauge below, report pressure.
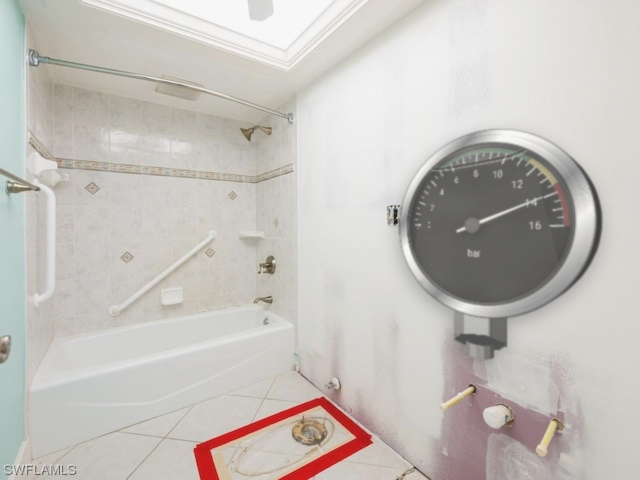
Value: 14 bar
